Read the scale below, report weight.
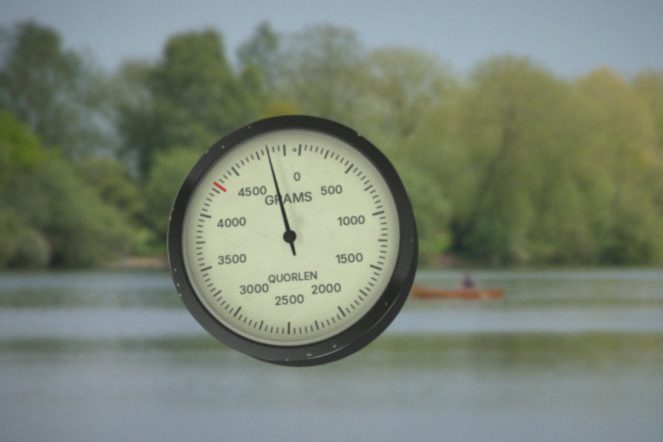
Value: 4850 g
